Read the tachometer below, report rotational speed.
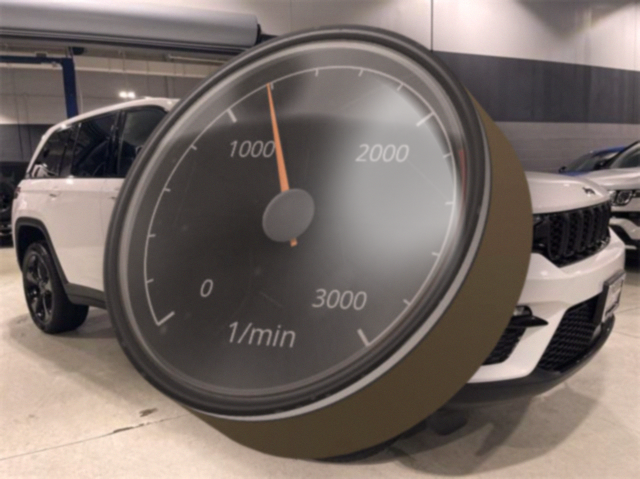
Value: 1200 rpm
